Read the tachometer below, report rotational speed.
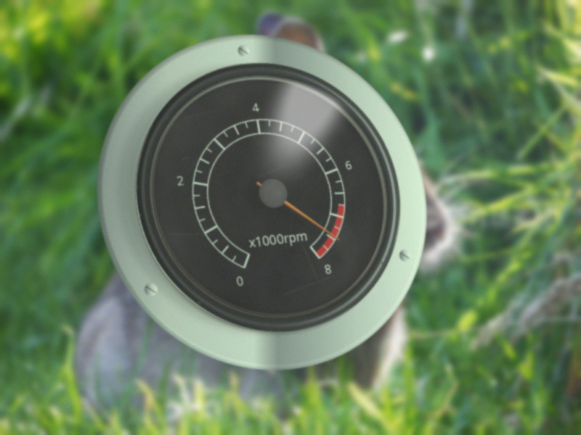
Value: 7500 rpm
